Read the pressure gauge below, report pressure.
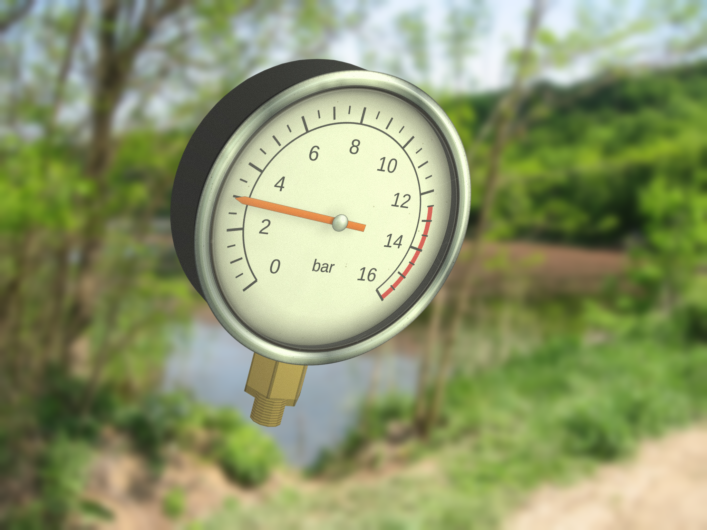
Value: 3 bar
